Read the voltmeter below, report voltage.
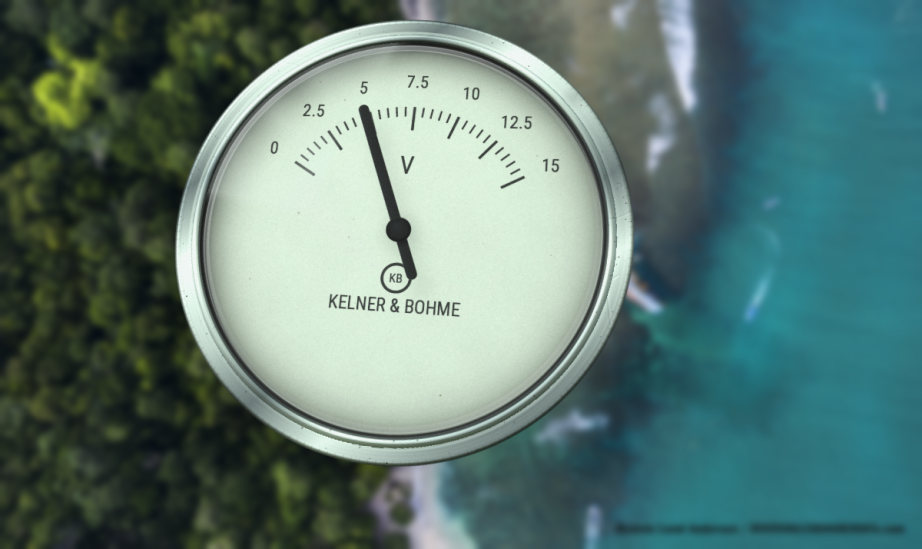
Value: 4.75 V
